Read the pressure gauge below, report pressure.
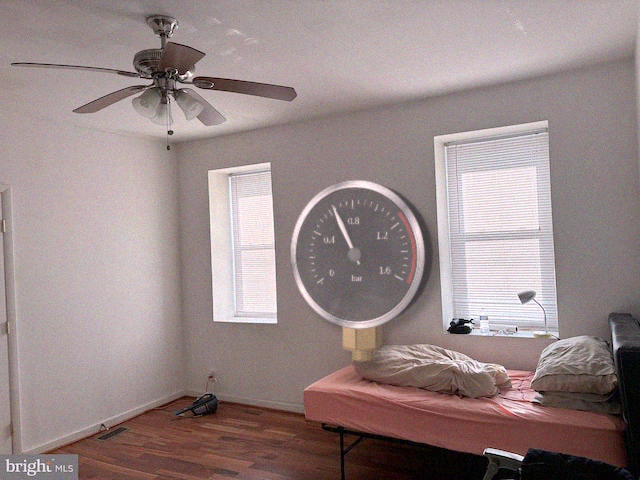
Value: 0.65 bar
